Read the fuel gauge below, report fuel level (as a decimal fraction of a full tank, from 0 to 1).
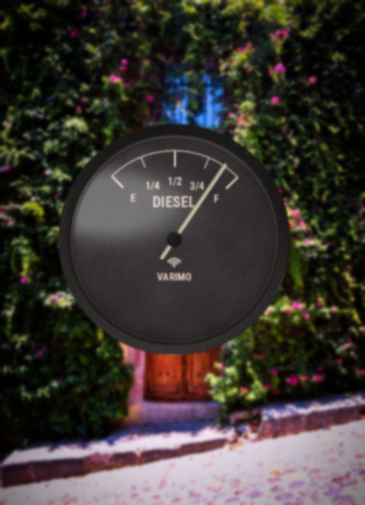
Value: 0.875
